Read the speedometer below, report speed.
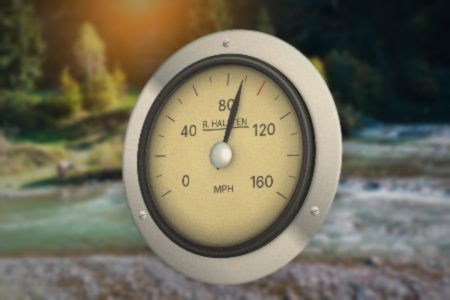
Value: 90 mph
